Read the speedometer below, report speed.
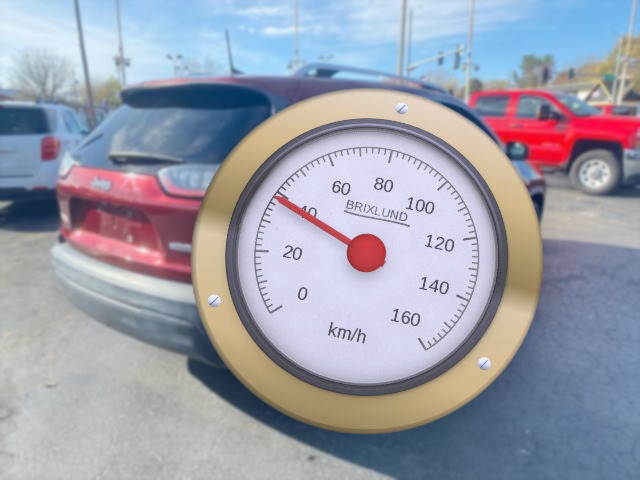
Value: 38 km/h
